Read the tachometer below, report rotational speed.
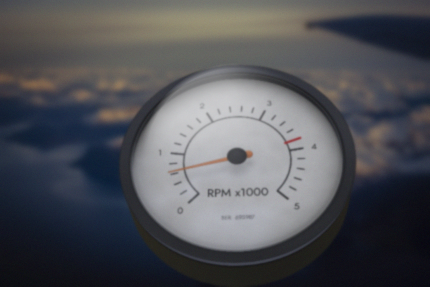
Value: 600 rpm
